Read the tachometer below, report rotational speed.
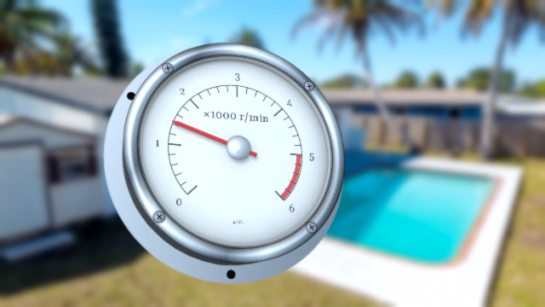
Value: 1400 rpm
